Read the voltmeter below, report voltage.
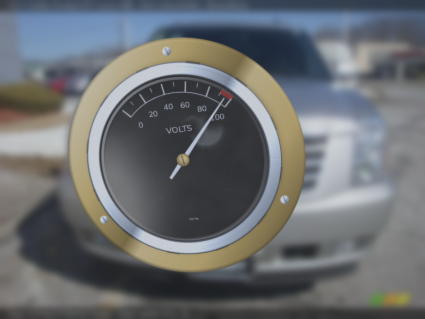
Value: 95 V
